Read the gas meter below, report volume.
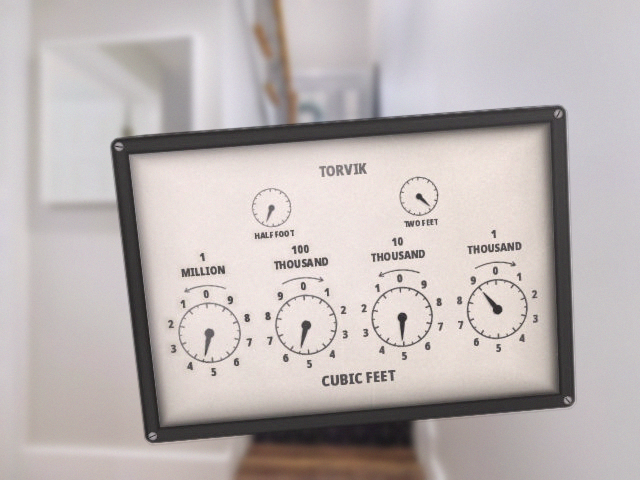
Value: 454900 ft³
